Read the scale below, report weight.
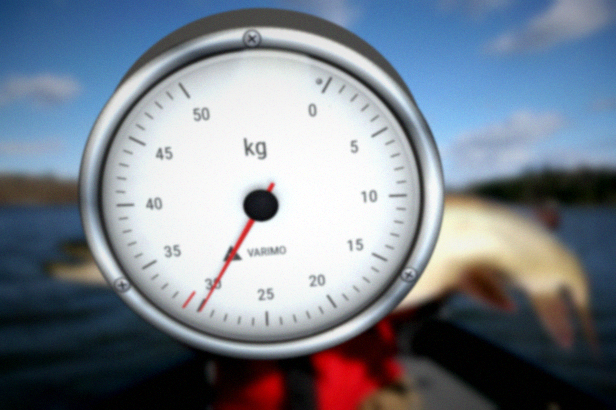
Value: 30 kg
